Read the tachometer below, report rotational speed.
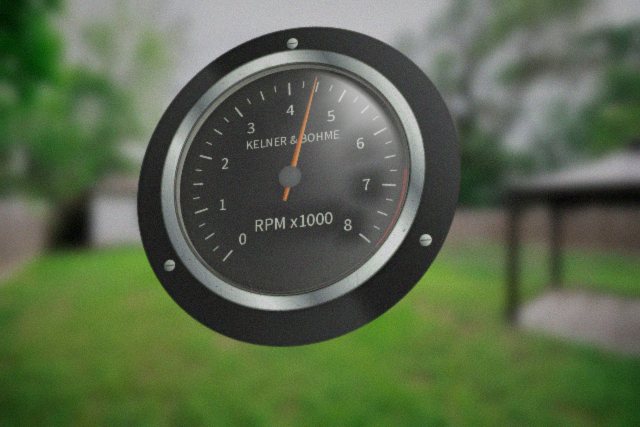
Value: 4500 rpm
